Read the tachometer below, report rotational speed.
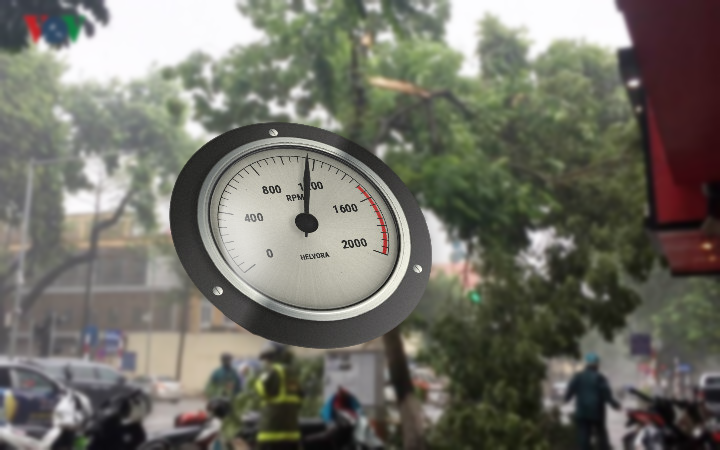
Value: 1150 rpm
